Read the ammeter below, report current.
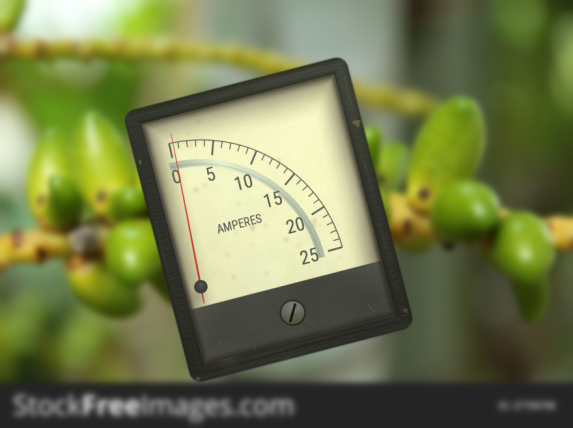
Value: 0.5 A
